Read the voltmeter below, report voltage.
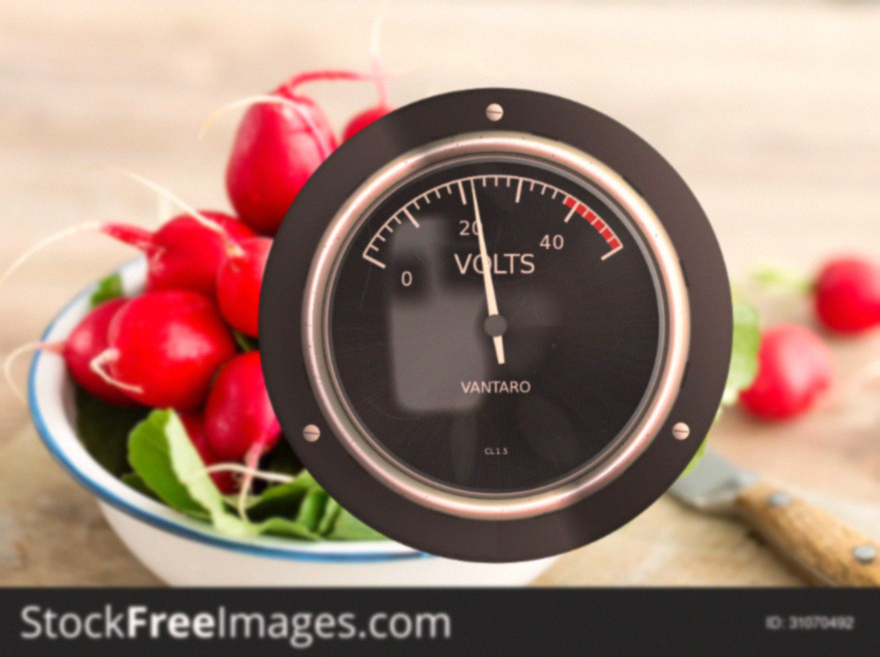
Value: 22 V
